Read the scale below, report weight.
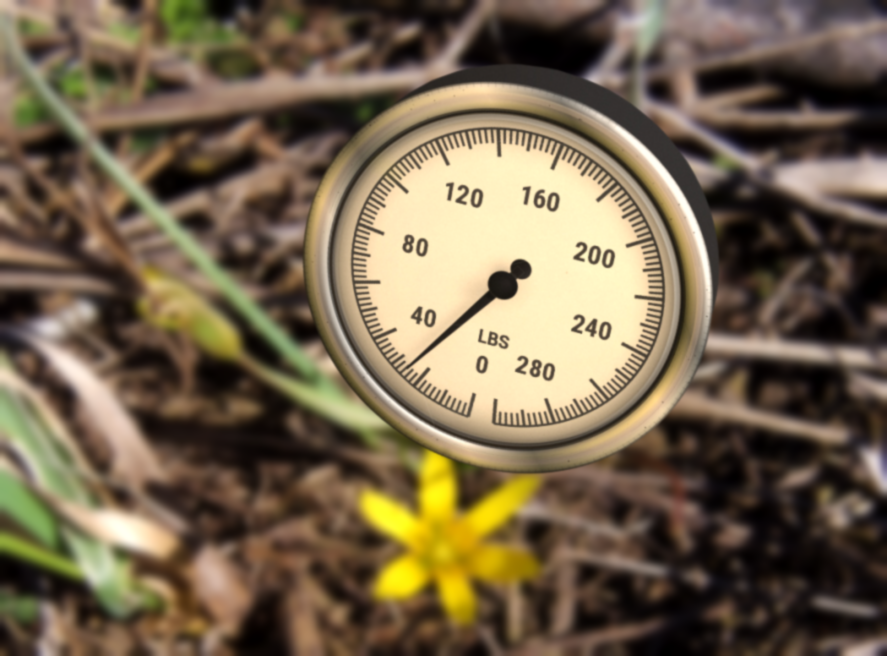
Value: 26 lb
